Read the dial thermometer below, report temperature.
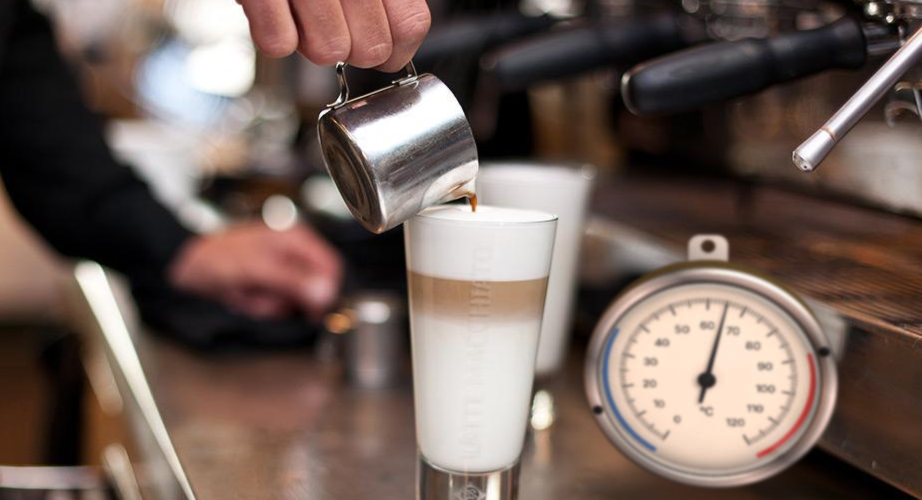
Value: 65 °C
